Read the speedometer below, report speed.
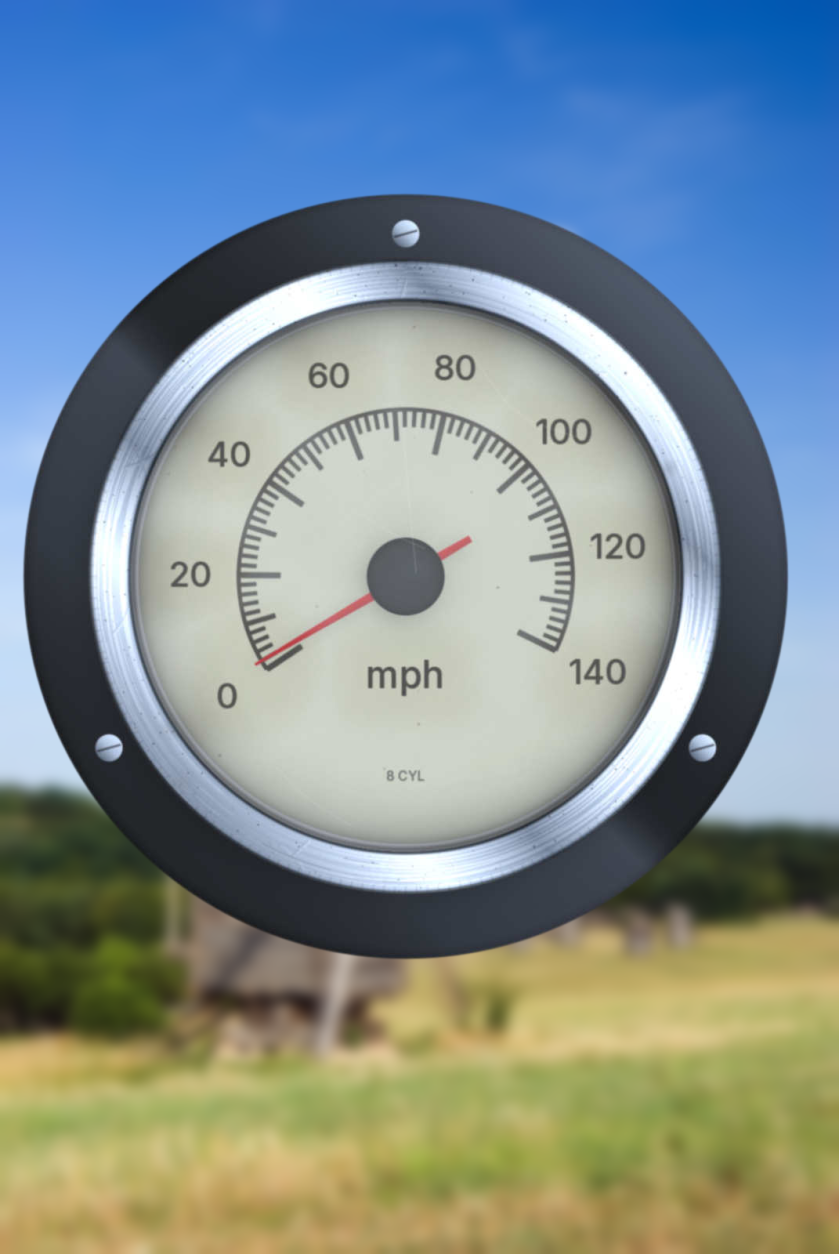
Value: 2 mph
